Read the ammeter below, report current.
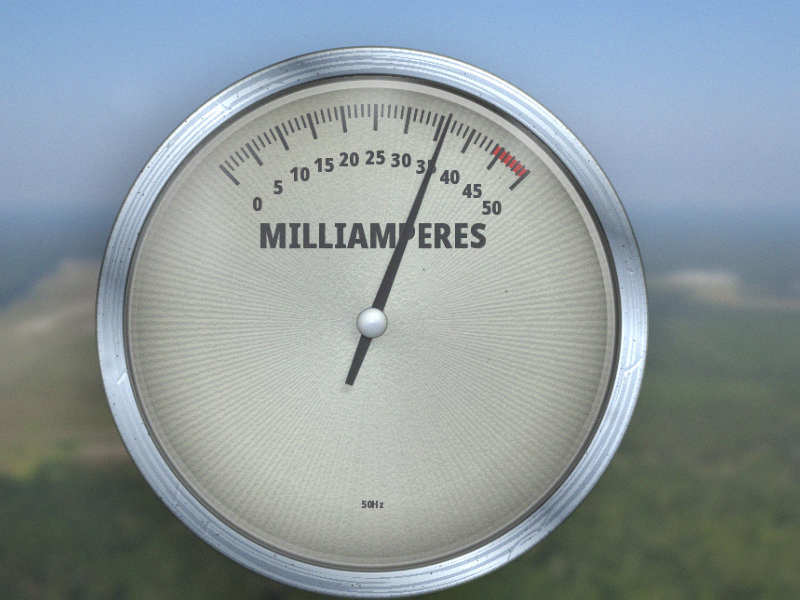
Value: 36 mA
